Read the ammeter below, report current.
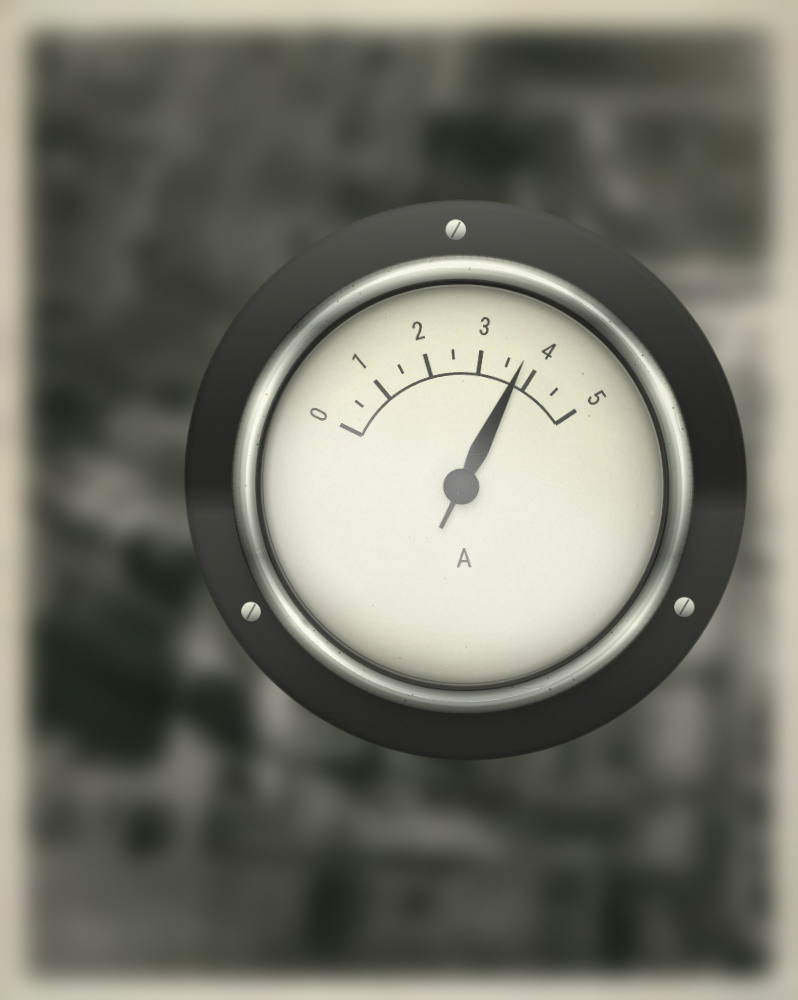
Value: 3.75 A
